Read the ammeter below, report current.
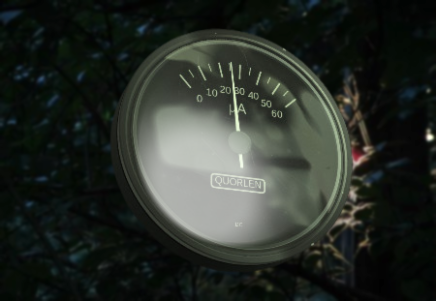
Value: 25 µA
